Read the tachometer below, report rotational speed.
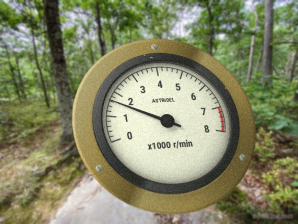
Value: 1600 rpm
